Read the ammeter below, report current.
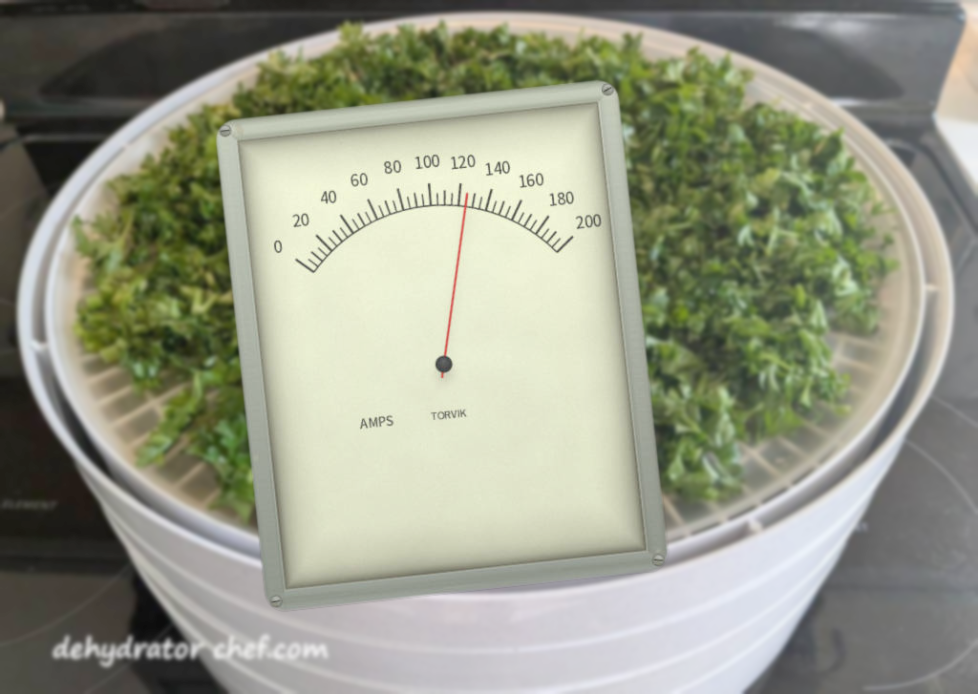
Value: 125 A
